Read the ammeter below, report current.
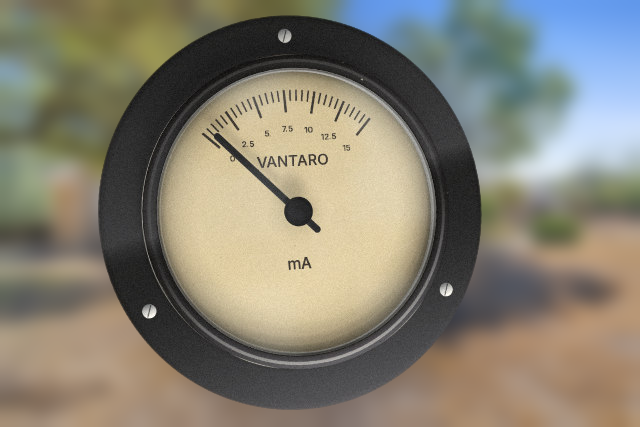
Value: 0.5 mA
